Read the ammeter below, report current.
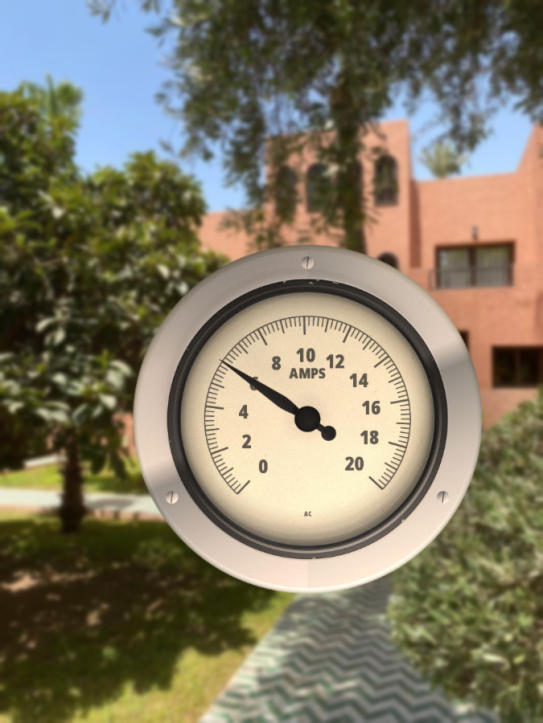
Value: 6 A
